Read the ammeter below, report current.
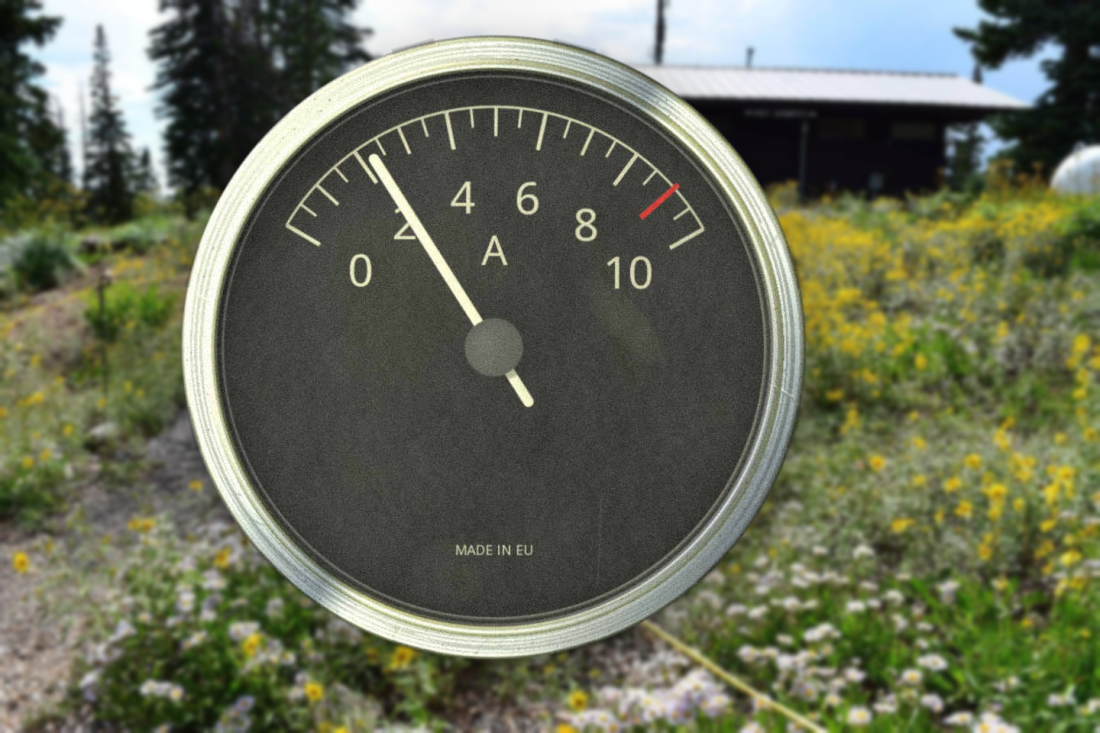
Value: 2.25 A
